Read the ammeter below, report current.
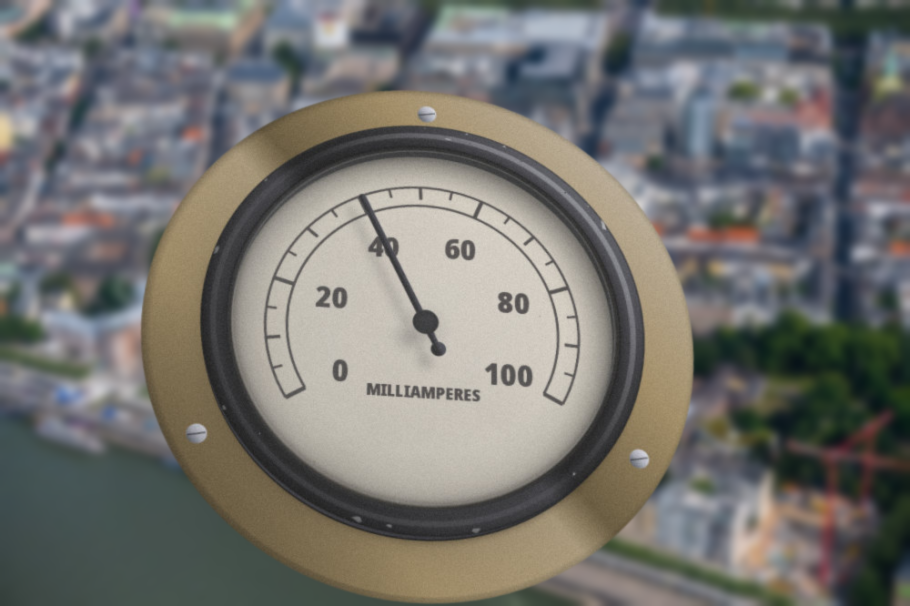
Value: 40 mA
